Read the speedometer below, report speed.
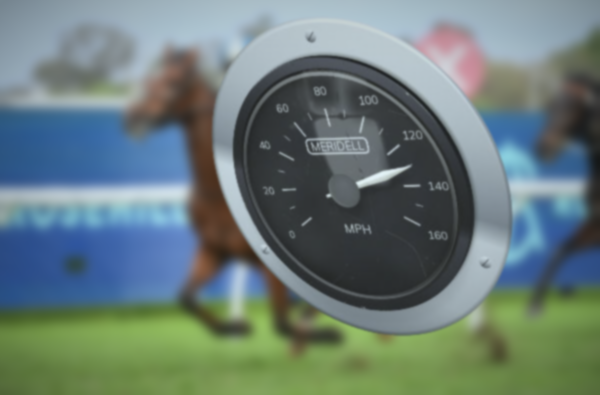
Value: 130 mph
